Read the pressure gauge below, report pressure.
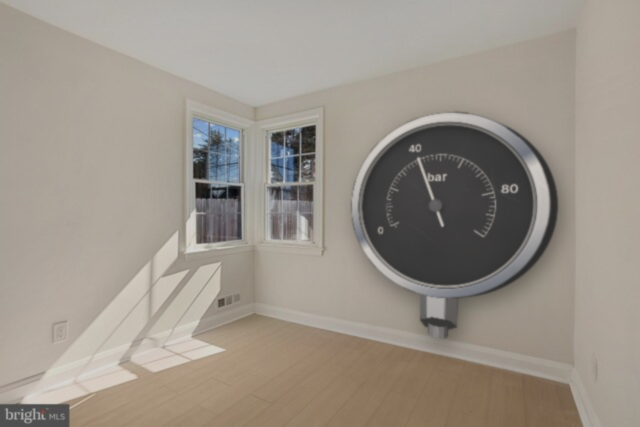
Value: 40 bar
